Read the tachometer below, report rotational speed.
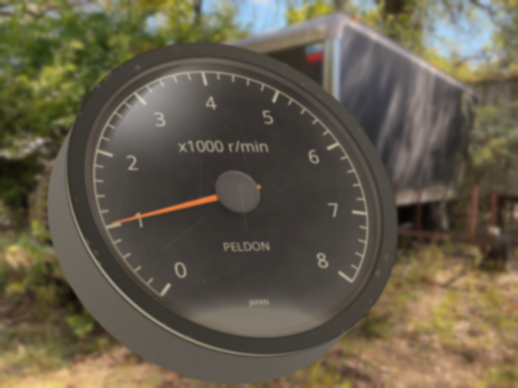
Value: 1000 rpm
